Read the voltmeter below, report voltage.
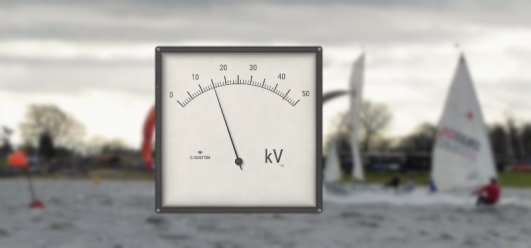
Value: 15 kV
